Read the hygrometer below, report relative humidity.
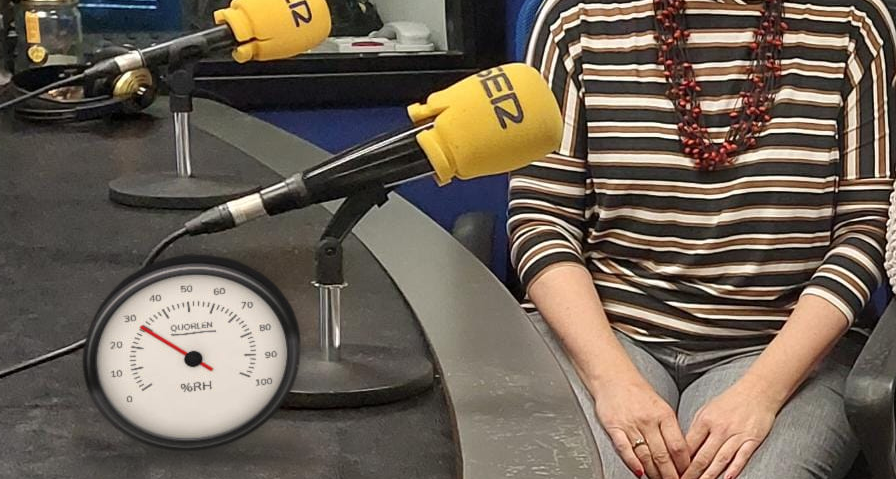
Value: 30 %
